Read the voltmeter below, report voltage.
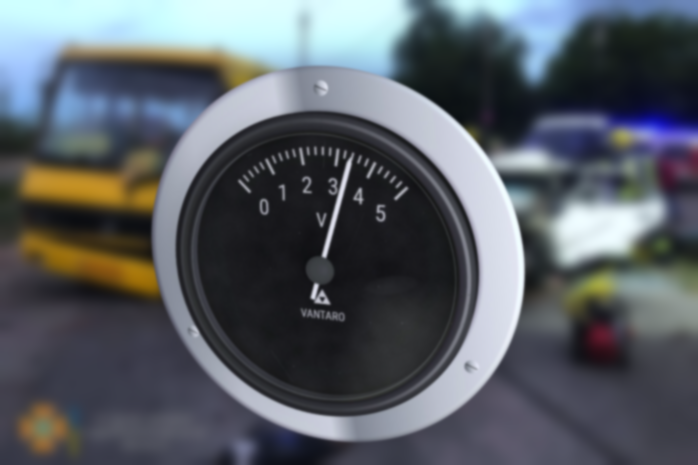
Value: 3.4 V
